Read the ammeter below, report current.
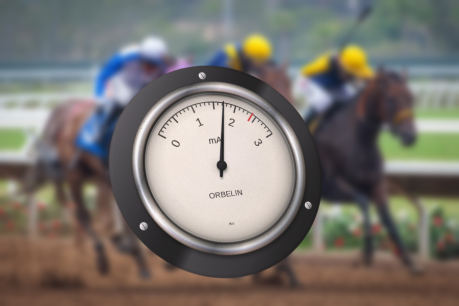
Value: 1.7 mA
